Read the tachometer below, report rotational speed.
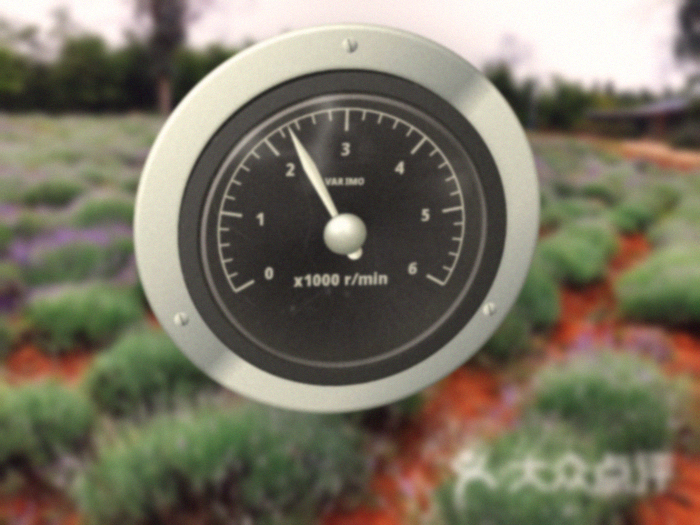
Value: 2300 rpm
